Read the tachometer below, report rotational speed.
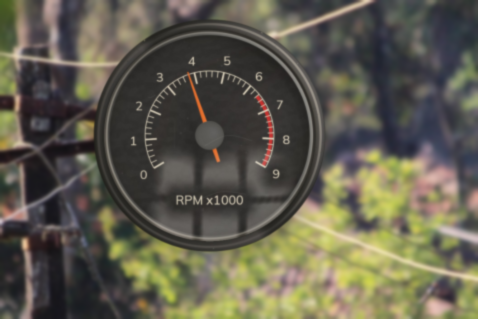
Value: 3800 rpm
